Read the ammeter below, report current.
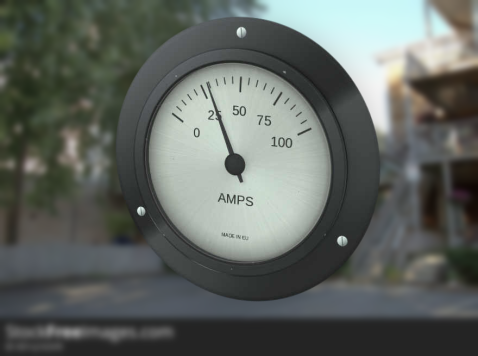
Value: 30 A
